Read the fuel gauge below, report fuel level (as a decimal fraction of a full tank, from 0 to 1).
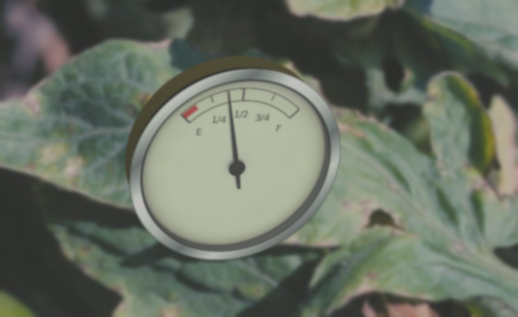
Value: 0.375
